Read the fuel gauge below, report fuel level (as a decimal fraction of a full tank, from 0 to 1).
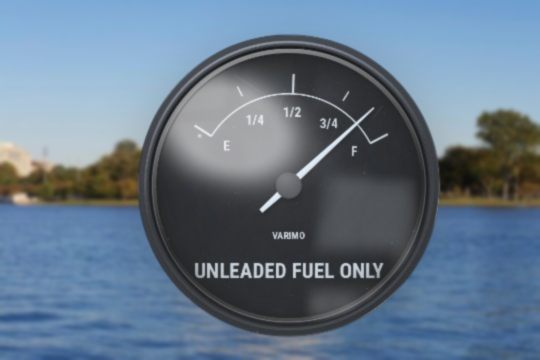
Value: 0.875
